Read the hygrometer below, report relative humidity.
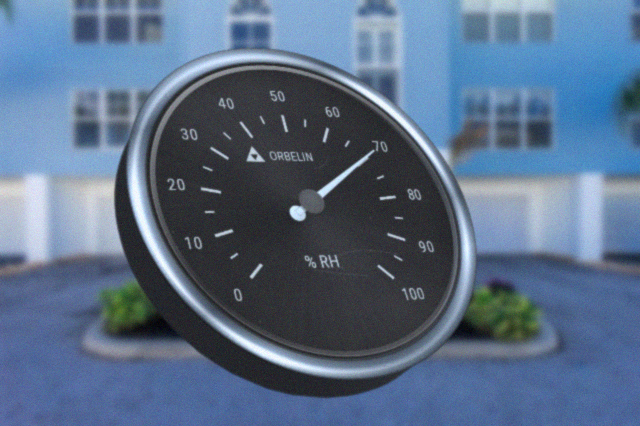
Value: 70 %
